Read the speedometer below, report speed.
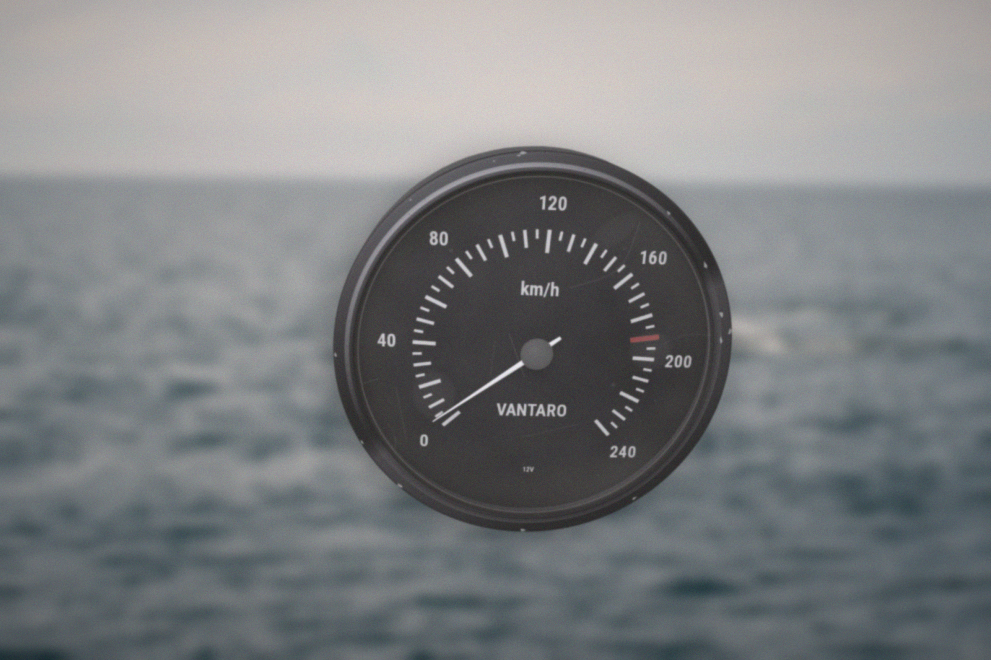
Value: 5 km/h
